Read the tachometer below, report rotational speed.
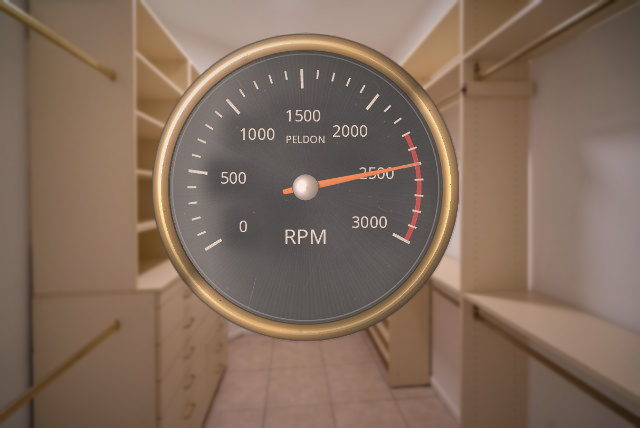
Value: 2500 rpm
